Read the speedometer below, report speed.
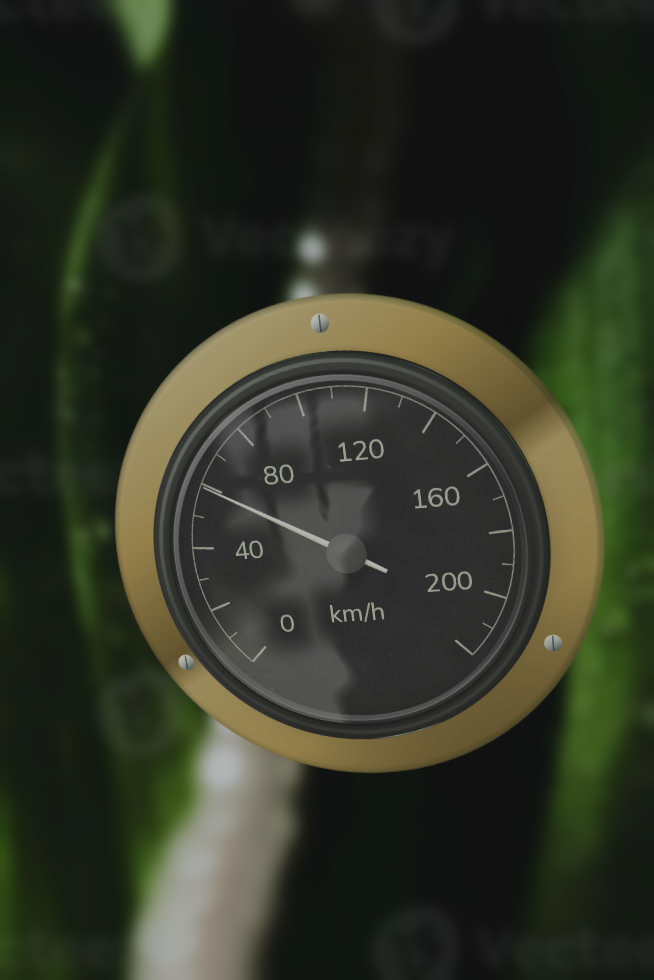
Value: 60 km/h
